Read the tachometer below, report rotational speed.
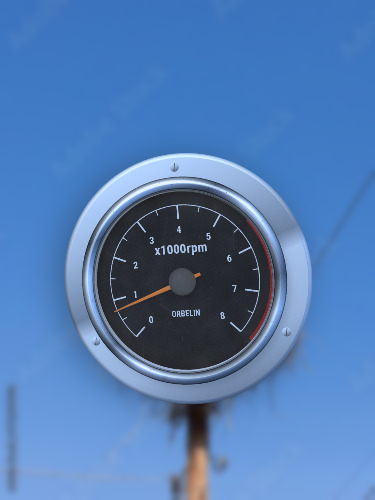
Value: 750 rpm
